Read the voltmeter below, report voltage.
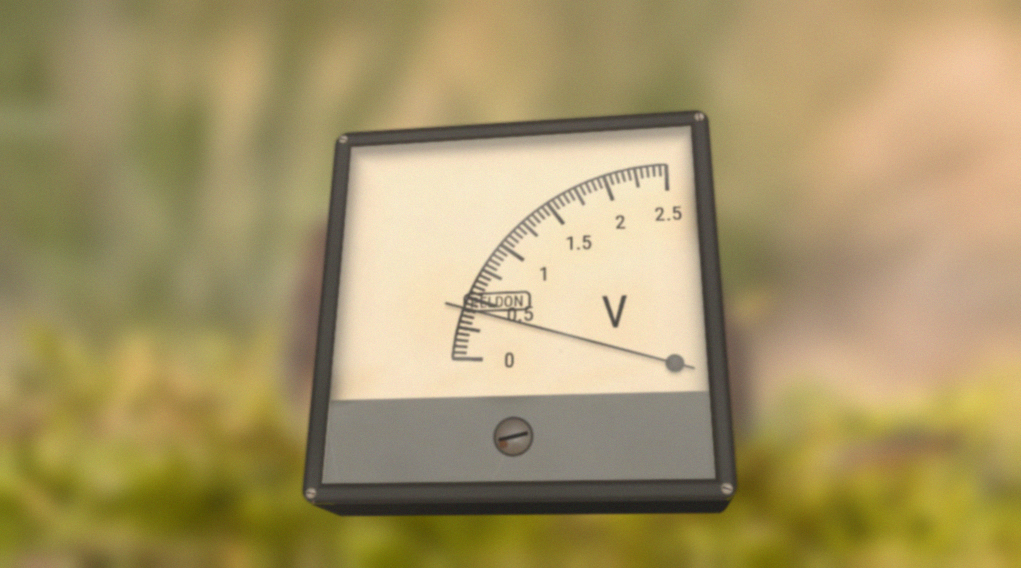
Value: 0.4 V
